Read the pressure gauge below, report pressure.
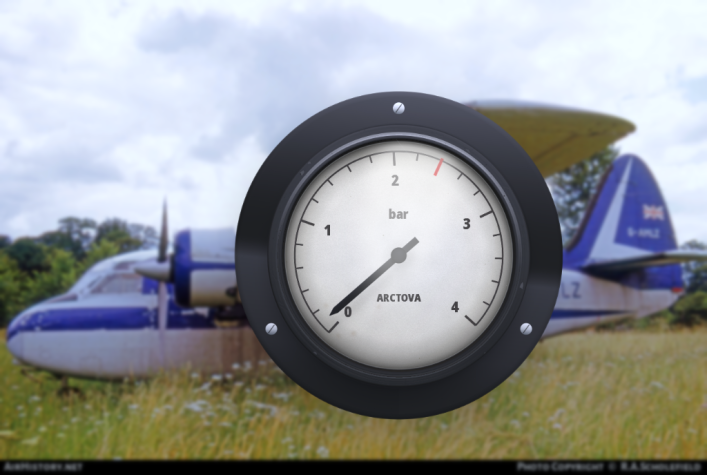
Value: 0.1 bar
